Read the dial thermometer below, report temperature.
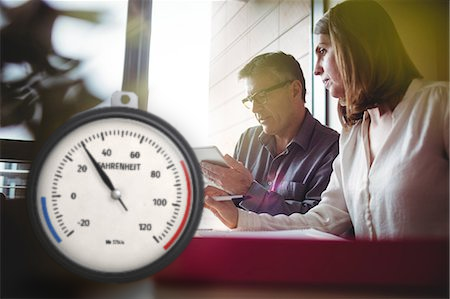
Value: 30 °F
